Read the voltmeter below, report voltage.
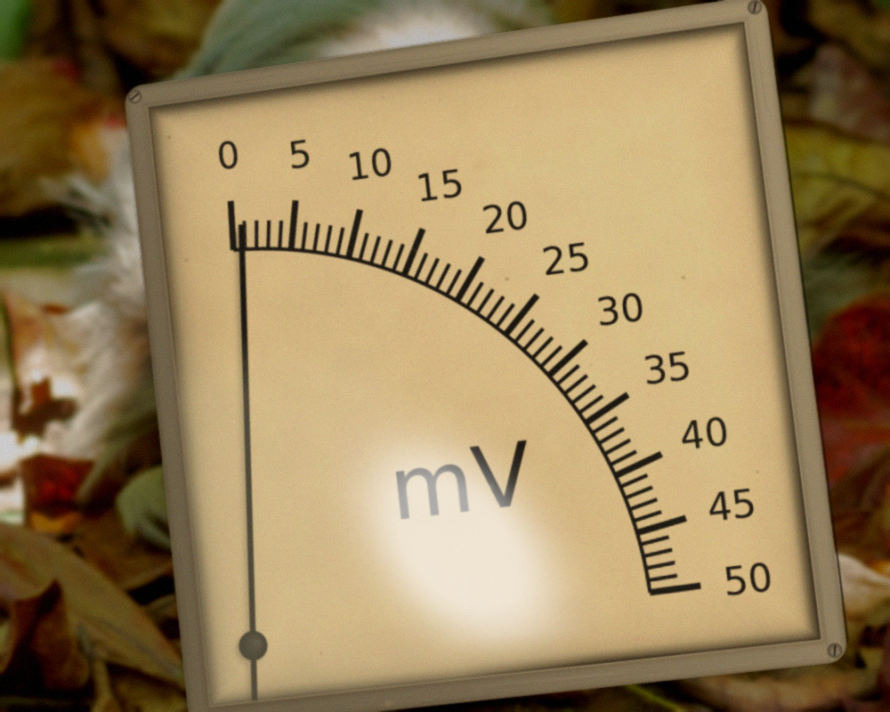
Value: 1 mV
